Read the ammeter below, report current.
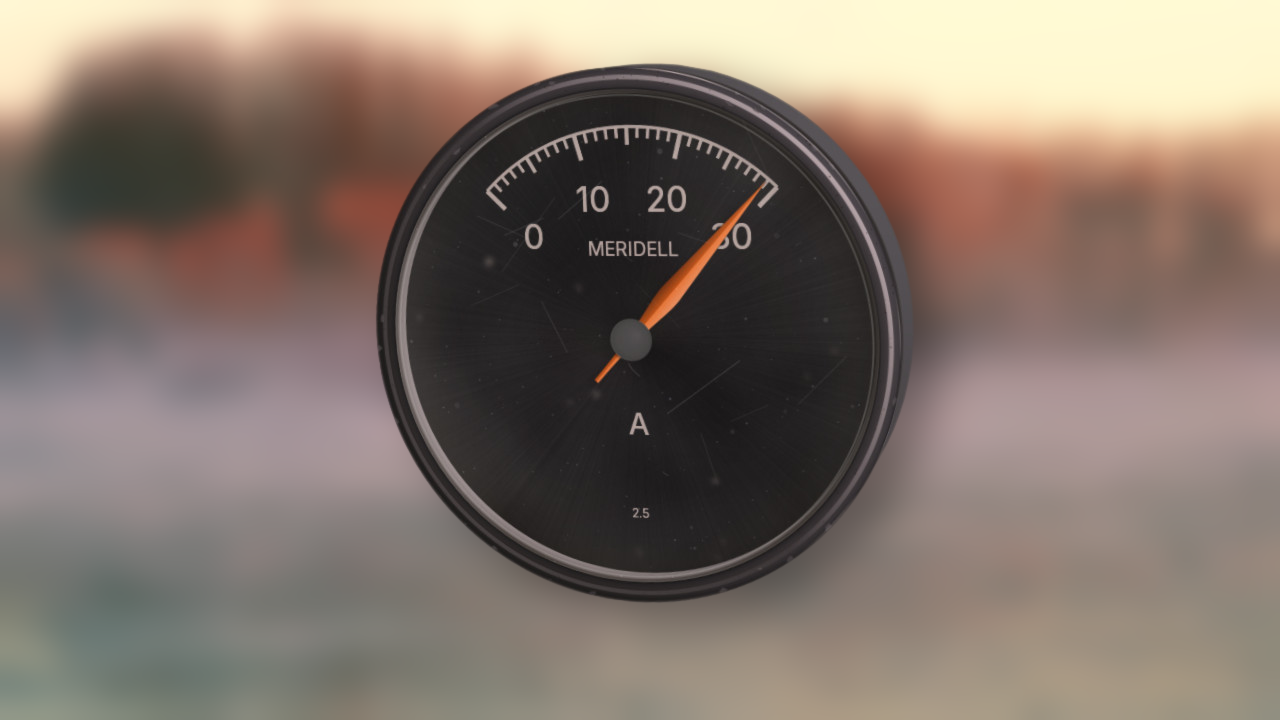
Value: 29 A
